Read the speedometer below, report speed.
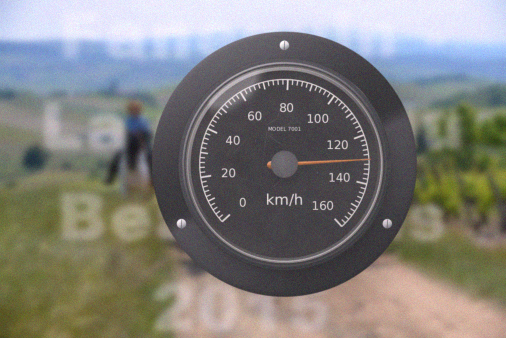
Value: 130 km/h
